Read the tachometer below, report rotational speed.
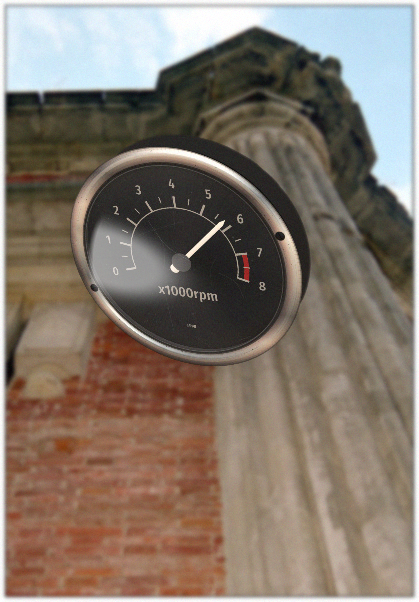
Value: 5750 rpm
